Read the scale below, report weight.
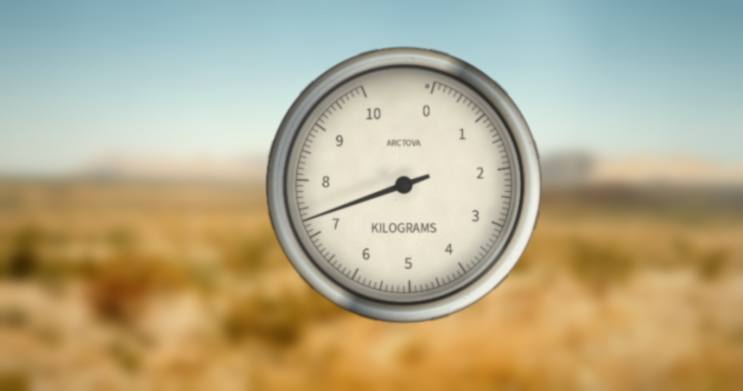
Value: 7.3 kg
